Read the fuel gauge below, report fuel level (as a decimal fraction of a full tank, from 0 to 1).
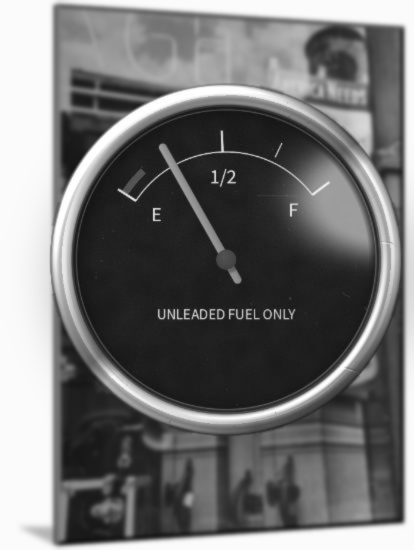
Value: 0.25
